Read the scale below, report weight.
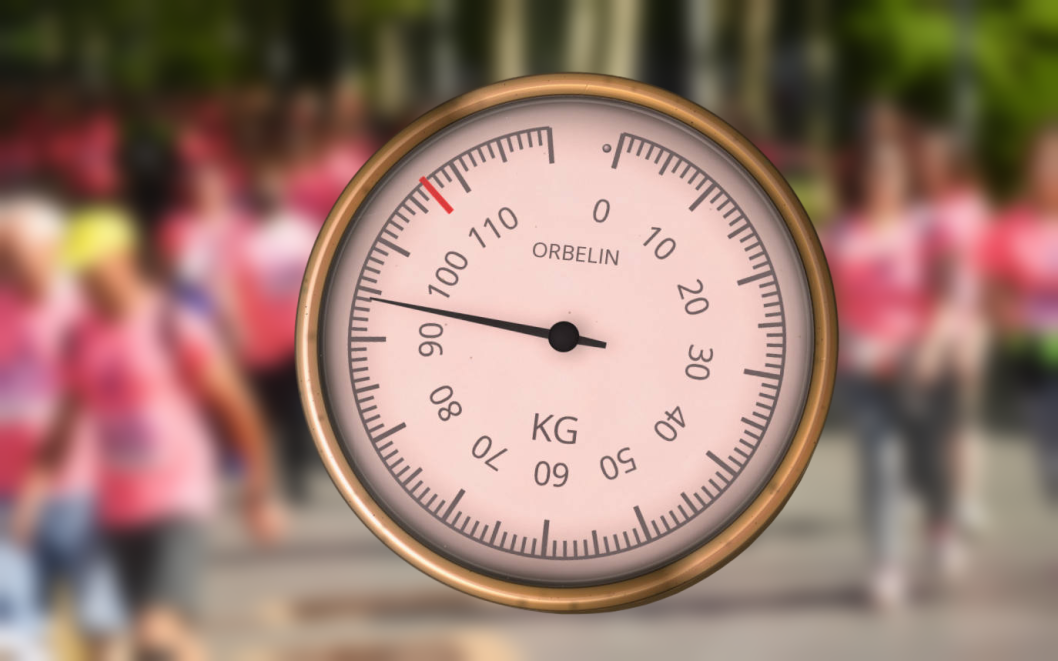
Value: 94 kg
